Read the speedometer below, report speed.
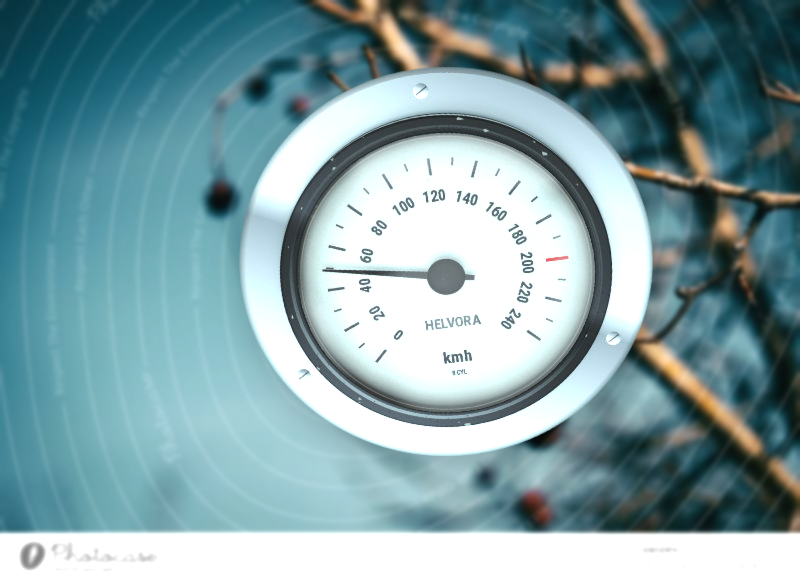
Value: 50 km/h
